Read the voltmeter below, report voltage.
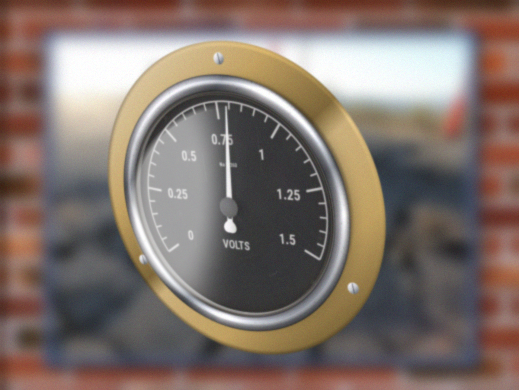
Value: 0.8 V
